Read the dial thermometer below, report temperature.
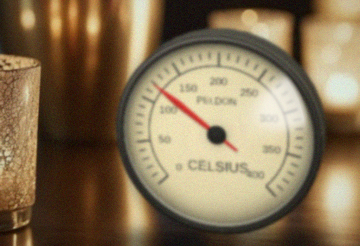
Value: 120 °C
